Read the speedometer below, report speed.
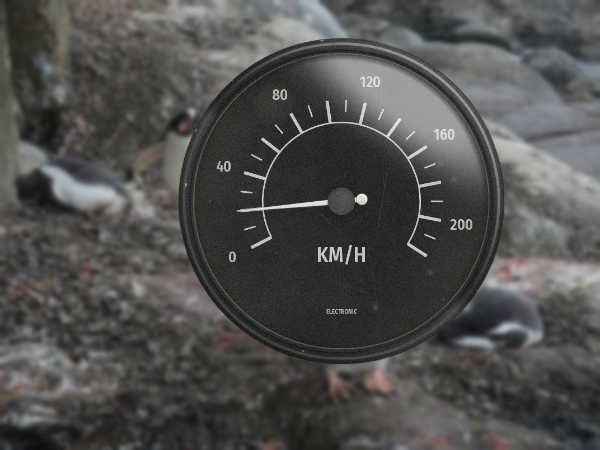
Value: 20 km/h
